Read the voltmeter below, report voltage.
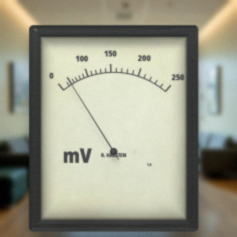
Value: 50 mV
